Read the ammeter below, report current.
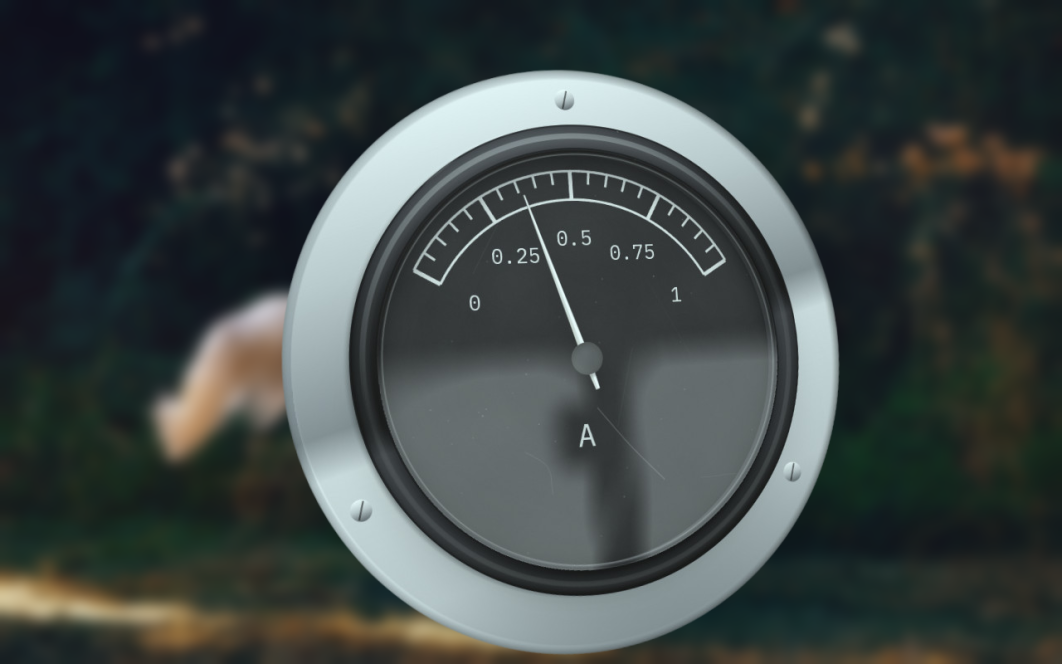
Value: 0.35 A
